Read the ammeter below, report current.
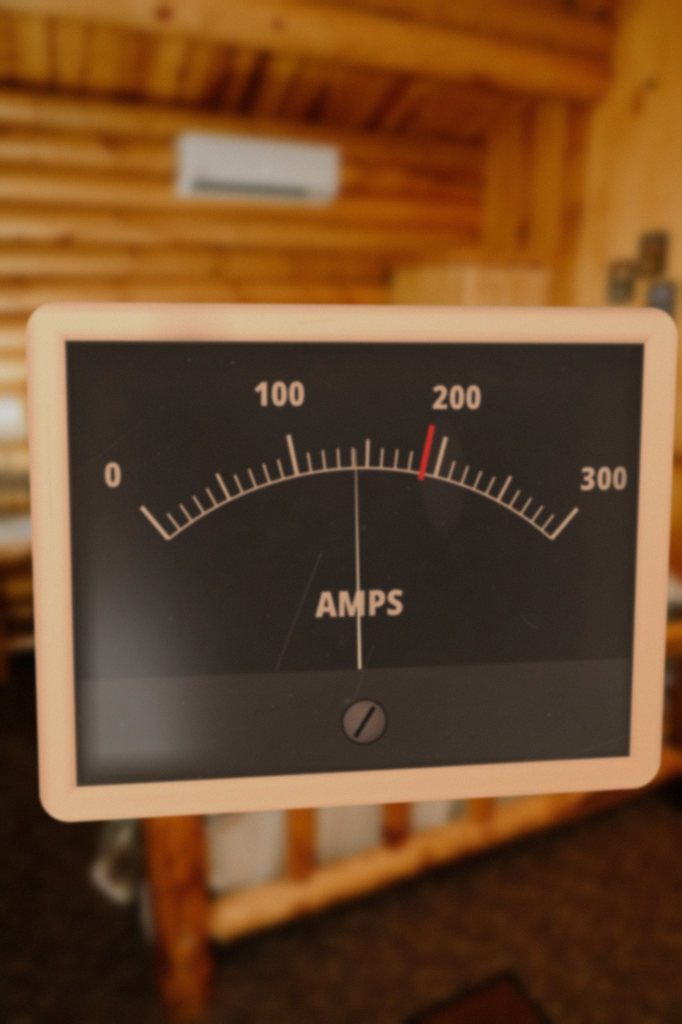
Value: 140 A
